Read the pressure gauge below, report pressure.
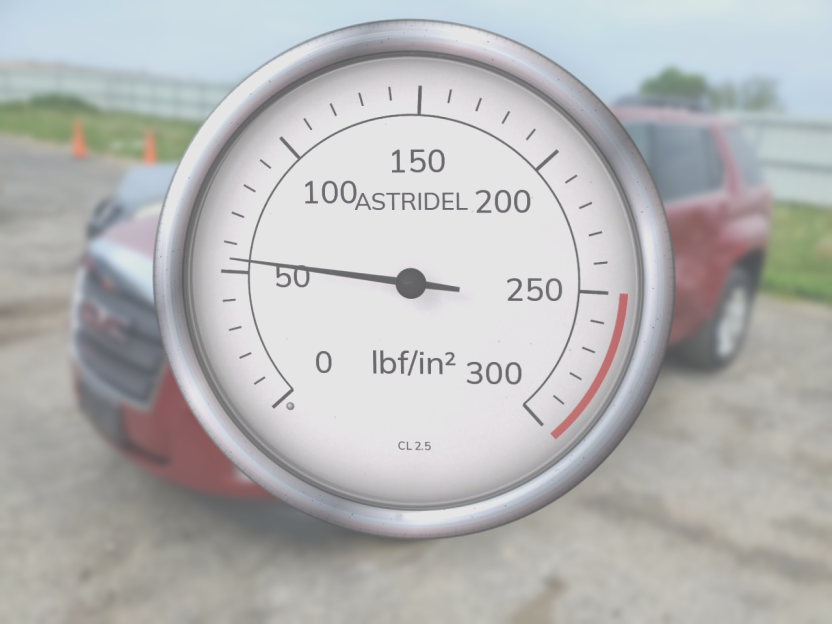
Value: 55 psi
